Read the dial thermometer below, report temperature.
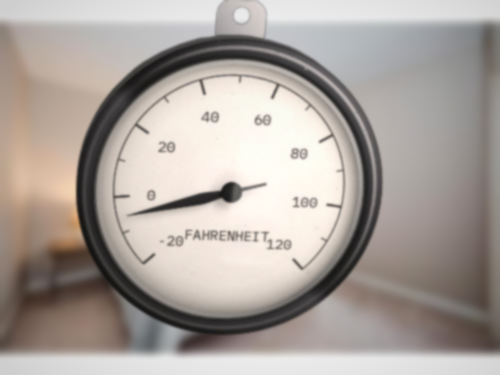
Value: -5 °F
